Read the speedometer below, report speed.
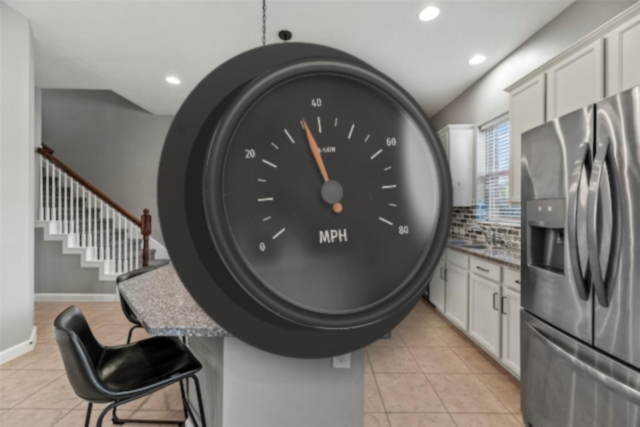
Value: 35 mph
